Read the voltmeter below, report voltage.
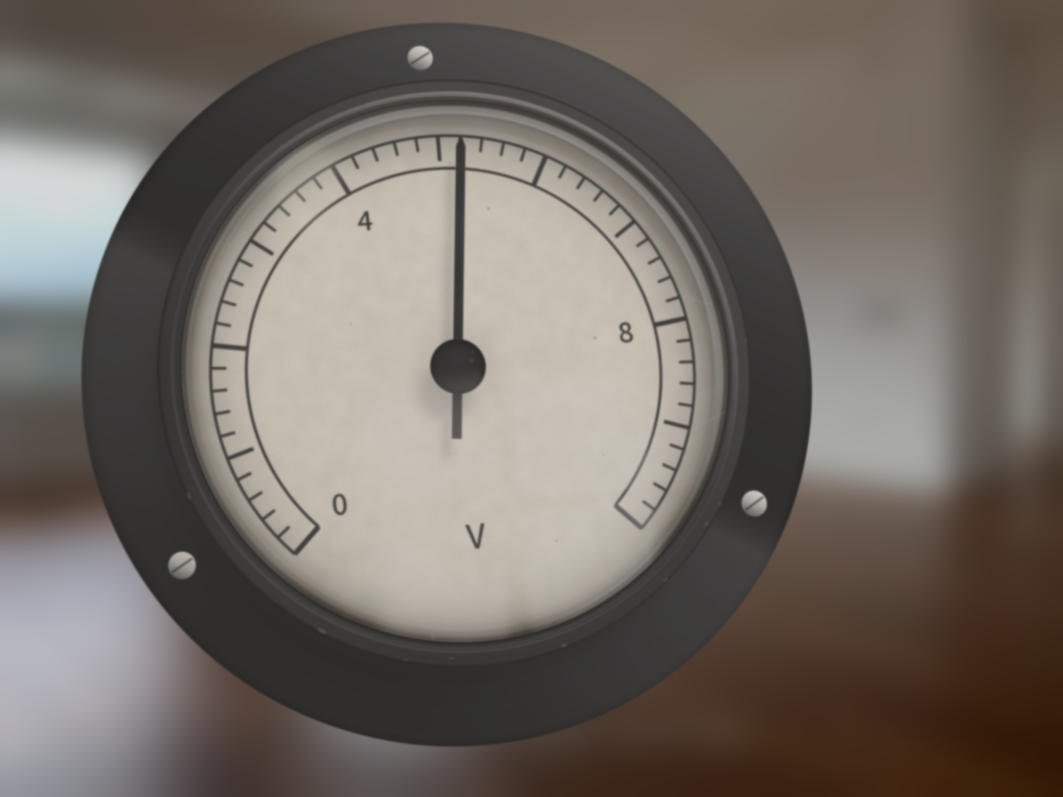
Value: 5.2 V
